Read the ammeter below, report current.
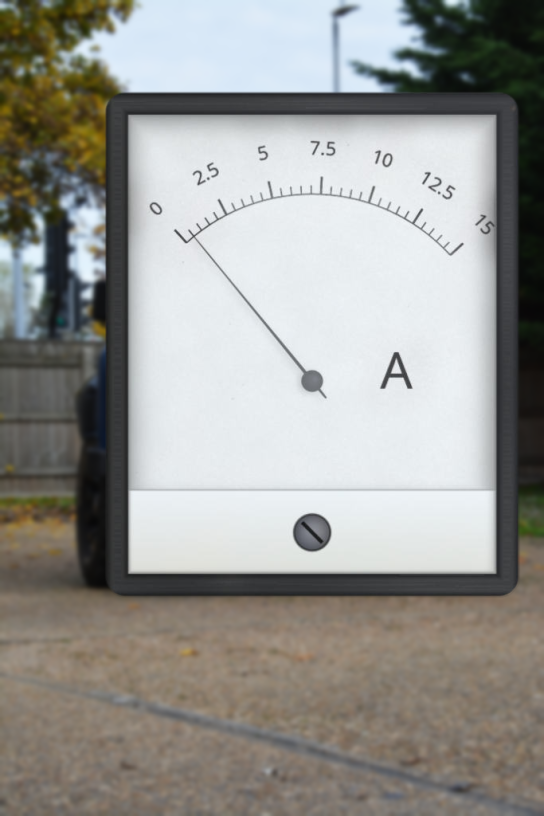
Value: 0.5 A
